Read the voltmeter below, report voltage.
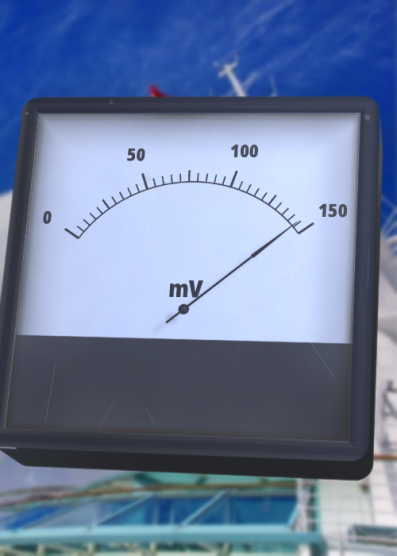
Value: 145 mV
